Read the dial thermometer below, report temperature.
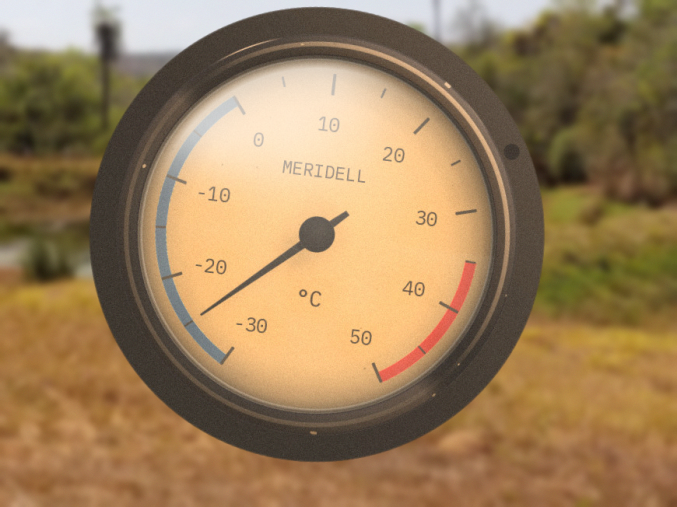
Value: -25 °C
